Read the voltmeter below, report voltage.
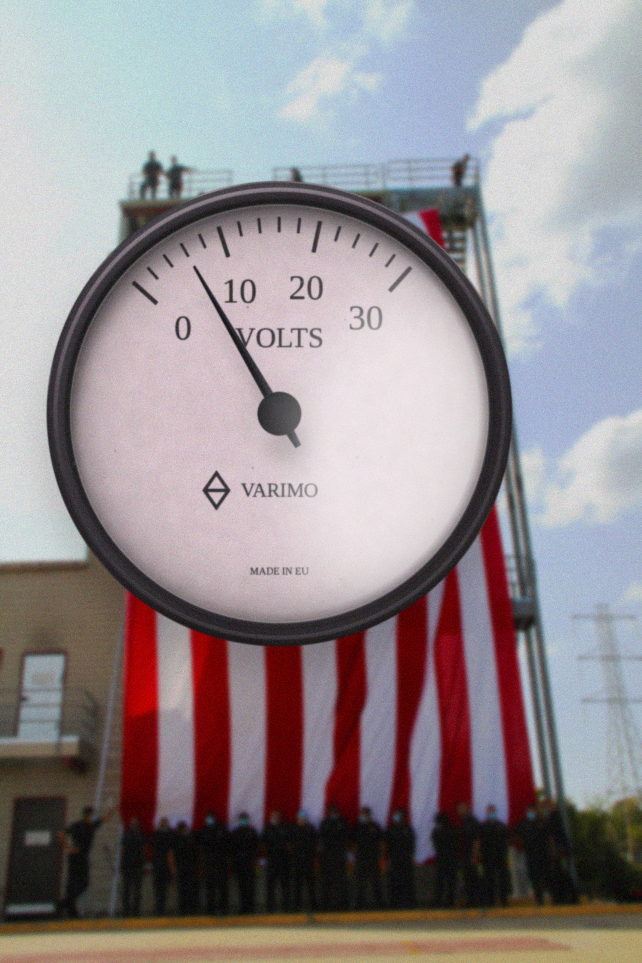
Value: 6 V
